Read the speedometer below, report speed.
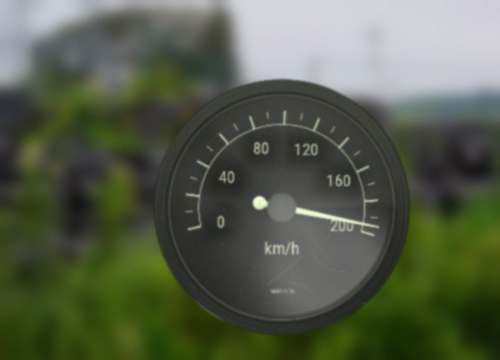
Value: 195 km/h
